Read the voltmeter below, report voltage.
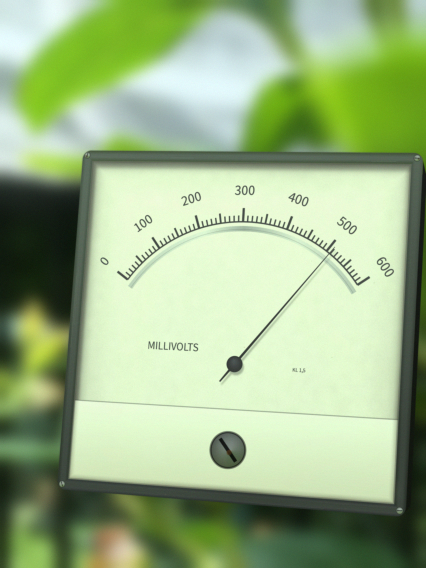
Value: 510 mV
